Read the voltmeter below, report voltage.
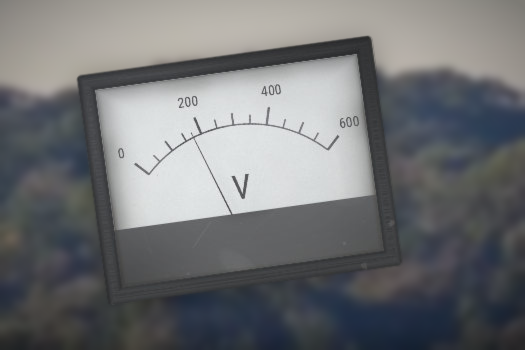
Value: 175 V
